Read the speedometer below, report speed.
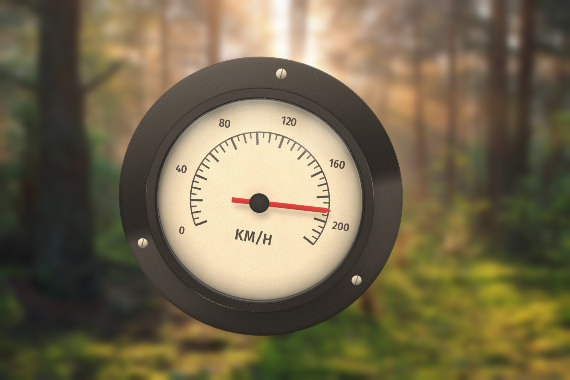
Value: 190 km/h
